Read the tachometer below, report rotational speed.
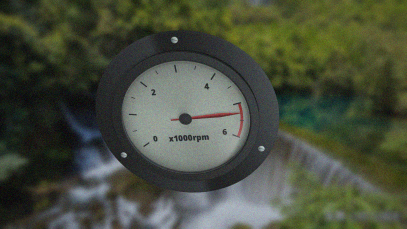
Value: 5250 rpm
